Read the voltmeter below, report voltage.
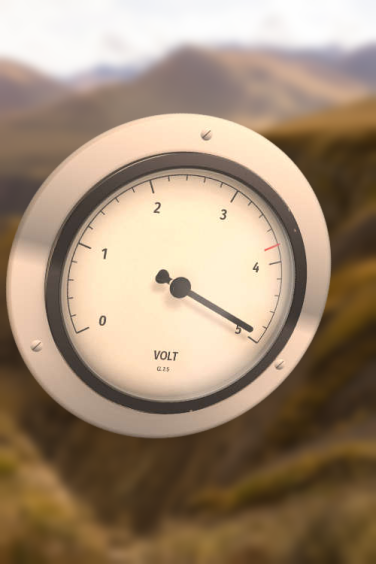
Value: 4.9 V
